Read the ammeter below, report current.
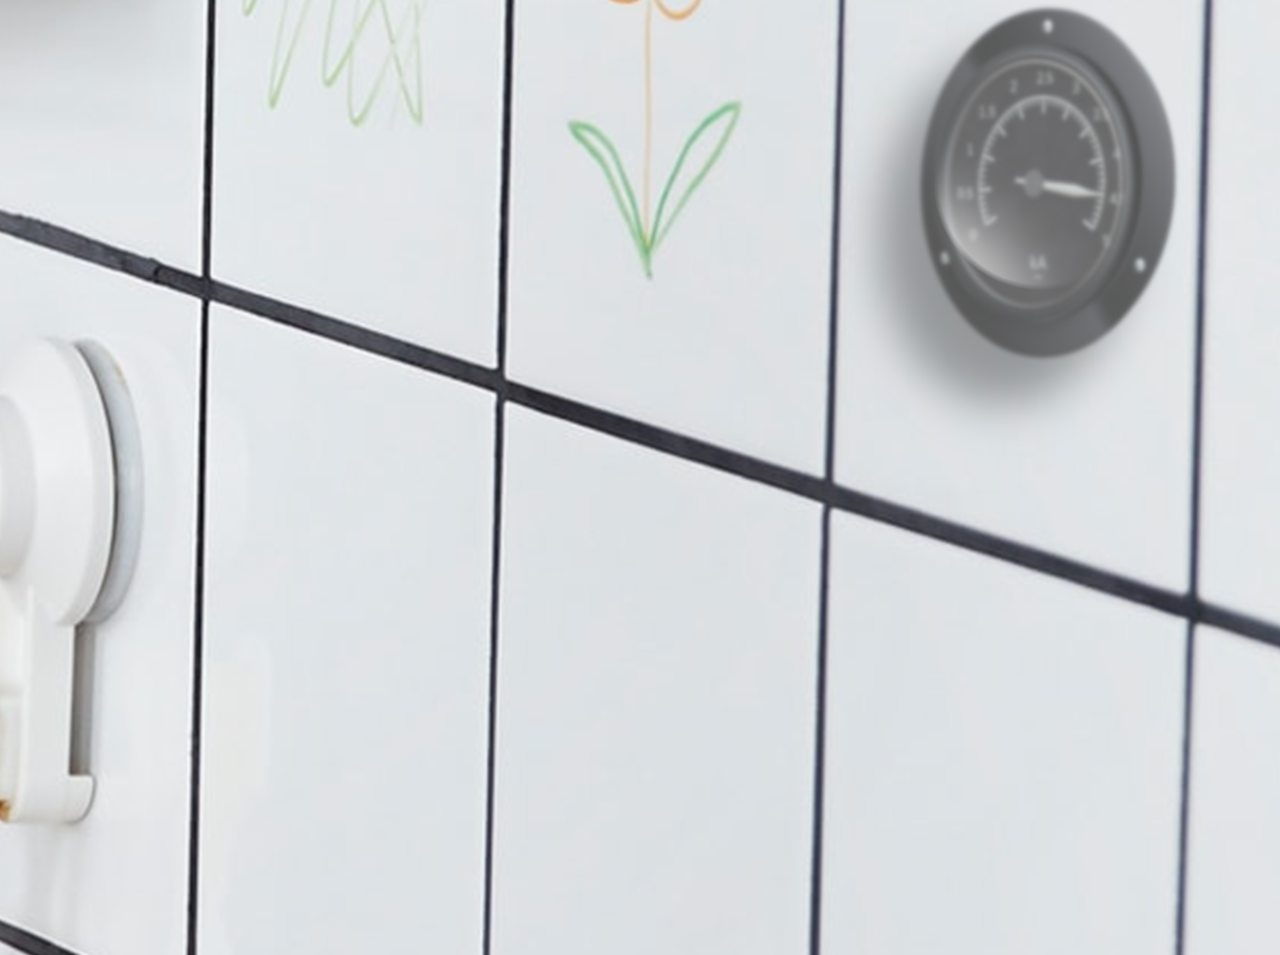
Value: 4.5 kA
